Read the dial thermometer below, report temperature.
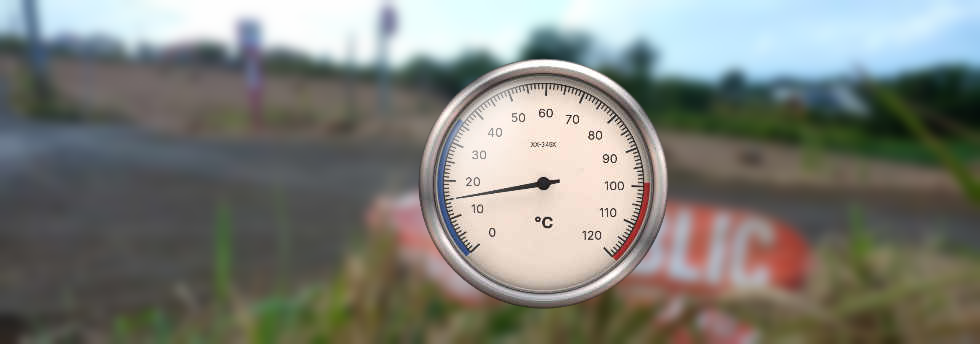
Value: 15 °C
